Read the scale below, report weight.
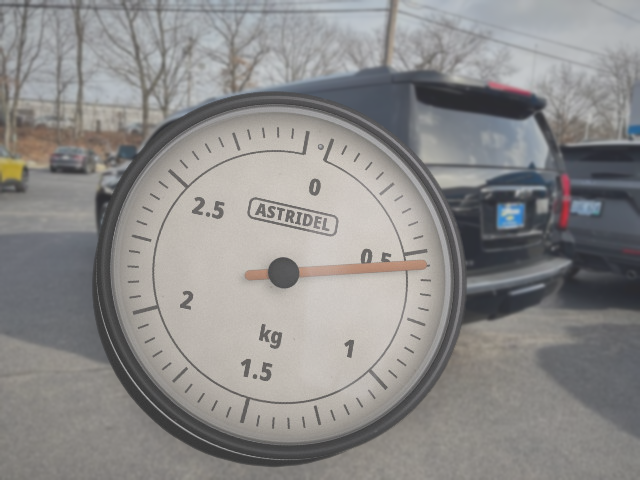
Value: 0.55 kg
